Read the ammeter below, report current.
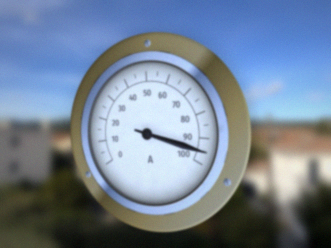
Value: 95 A
